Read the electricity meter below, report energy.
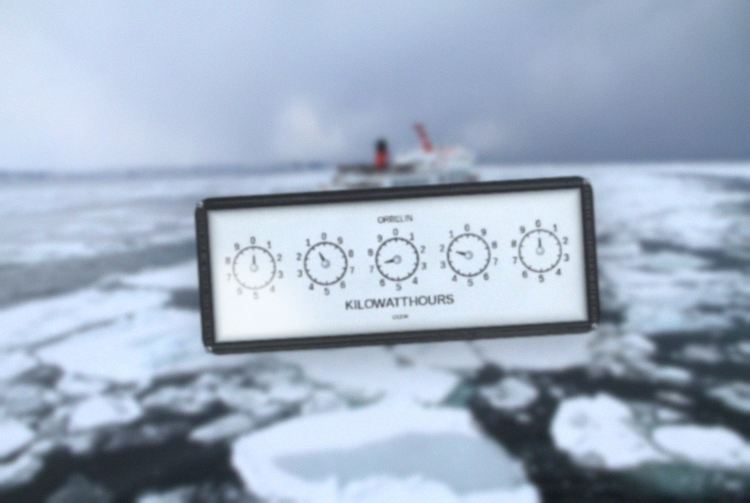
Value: 720 kWh
